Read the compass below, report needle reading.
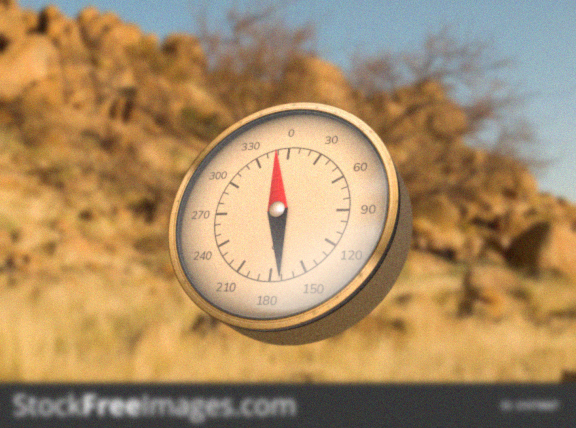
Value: 350 °
